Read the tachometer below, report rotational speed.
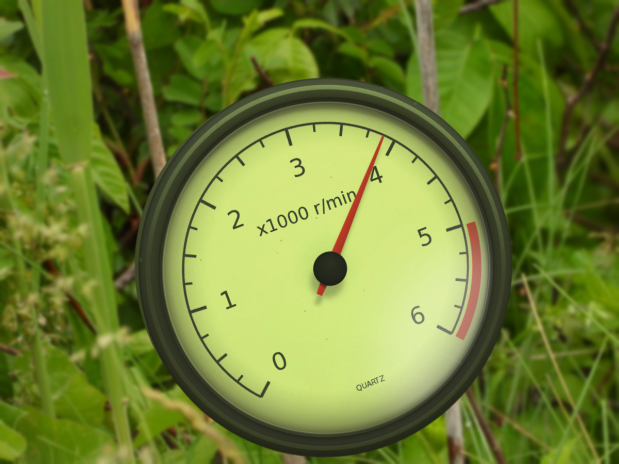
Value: 3875 rpm
